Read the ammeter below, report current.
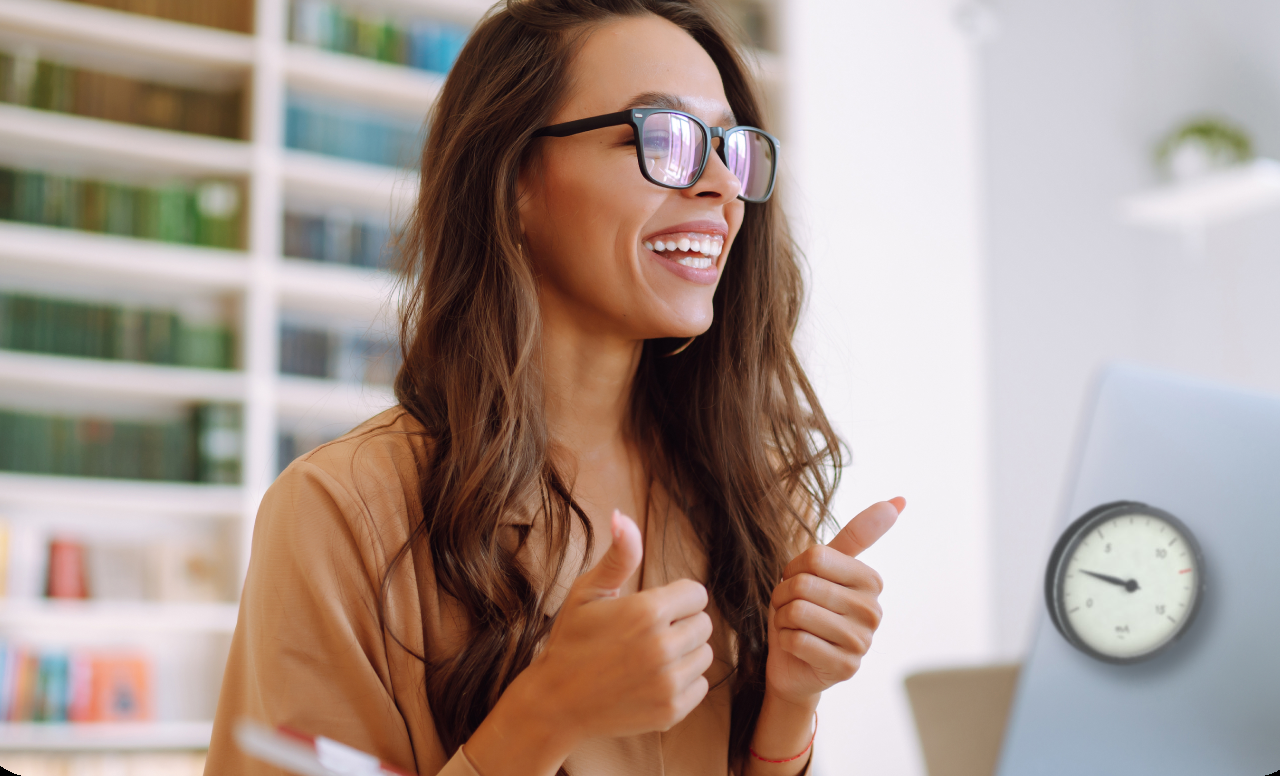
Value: 2.5 mA
